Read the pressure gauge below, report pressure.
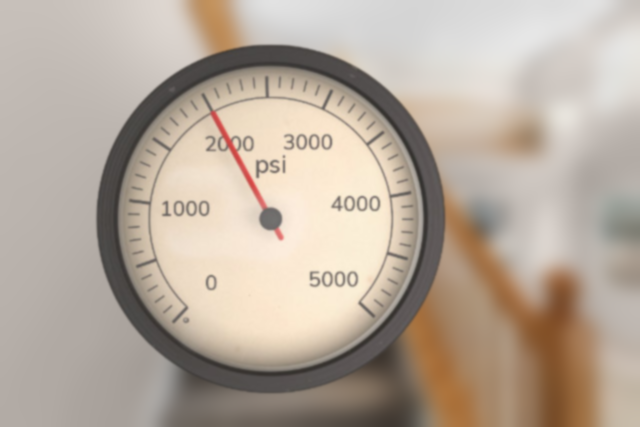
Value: 2000 psi
